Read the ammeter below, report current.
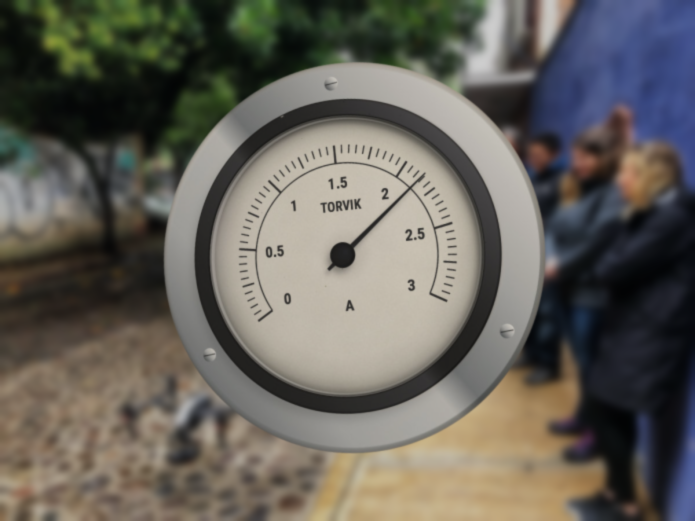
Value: 2.15 A
